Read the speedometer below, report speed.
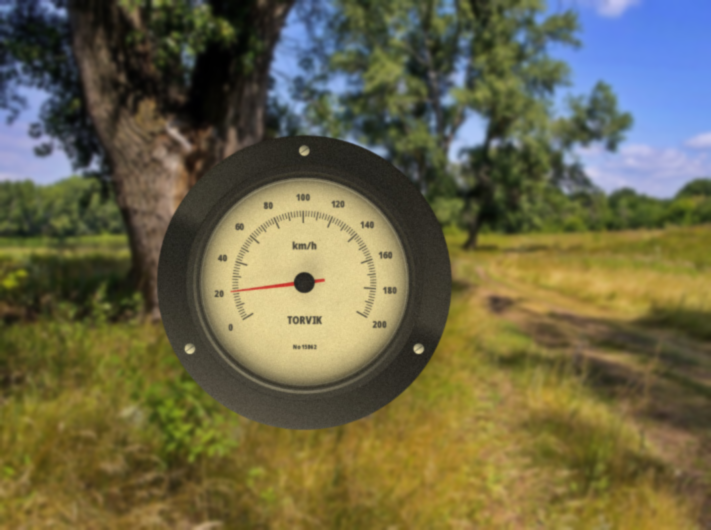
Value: 20 km/h
